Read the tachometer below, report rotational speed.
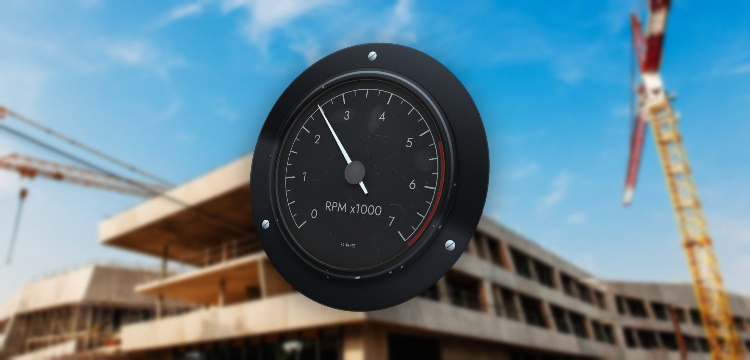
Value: 2500 rpm
